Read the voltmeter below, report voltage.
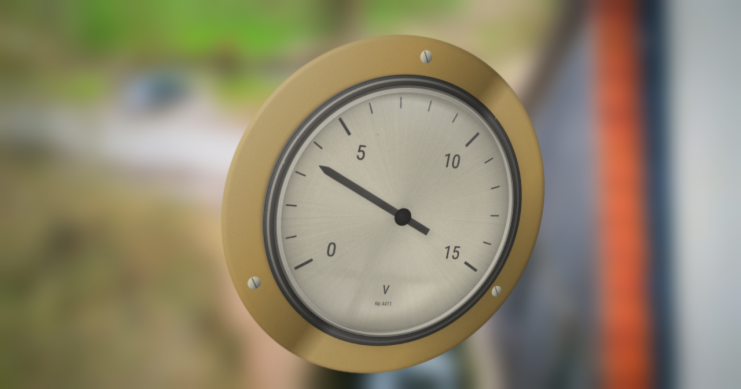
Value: 3.5 V
